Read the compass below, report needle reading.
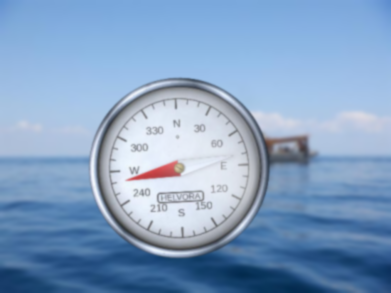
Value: 260 °
